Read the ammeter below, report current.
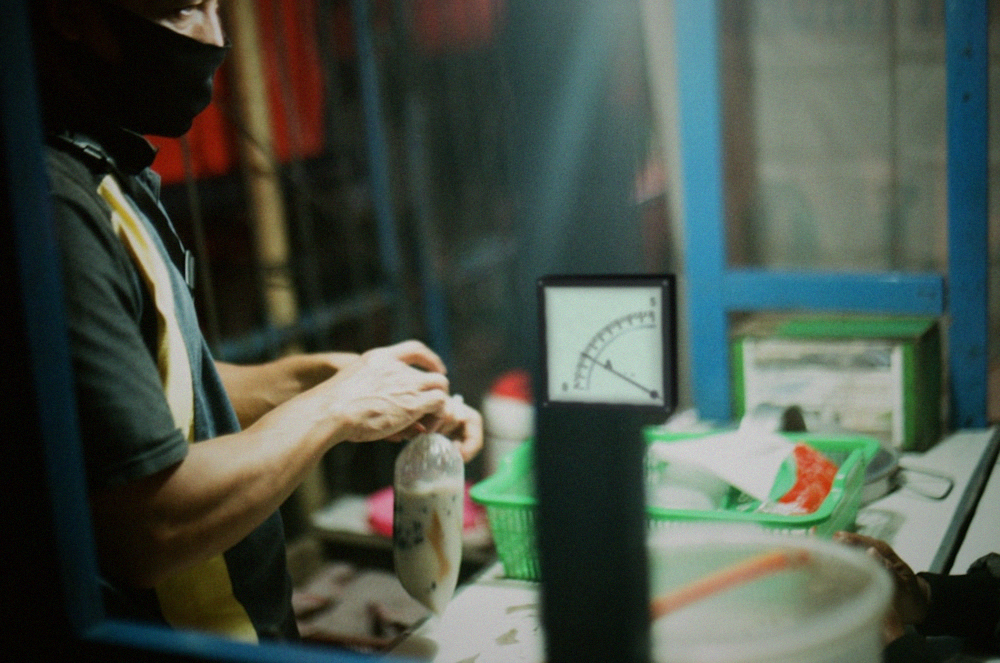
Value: 1.5 A
